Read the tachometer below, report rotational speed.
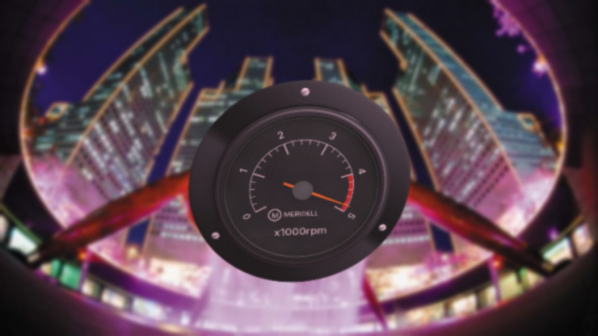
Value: 4800 rpm
